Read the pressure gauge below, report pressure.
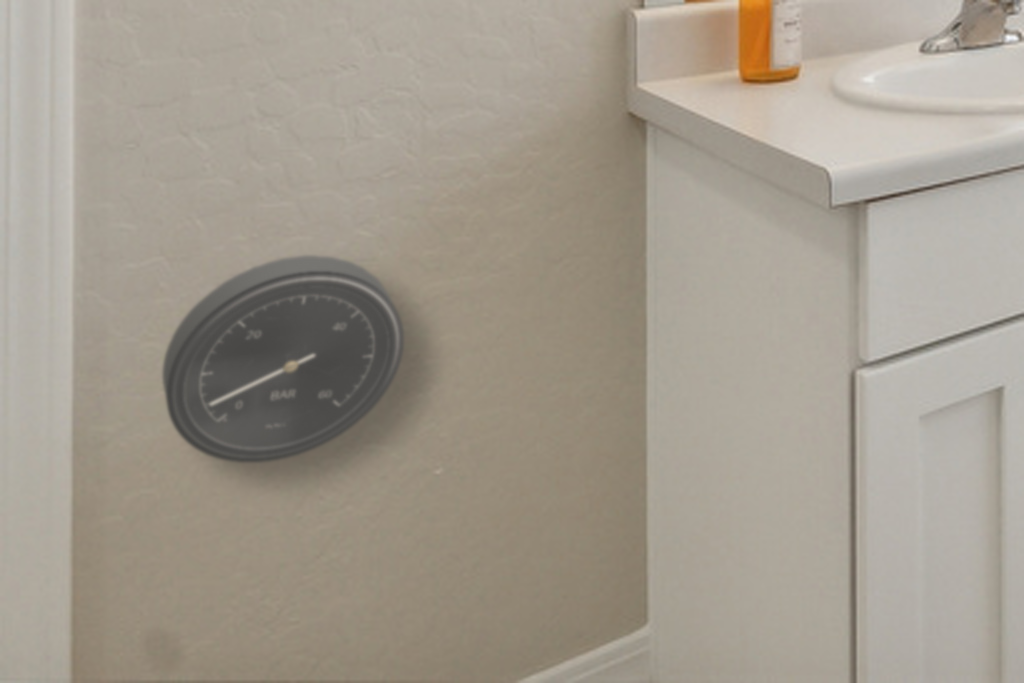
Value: 4 bar
